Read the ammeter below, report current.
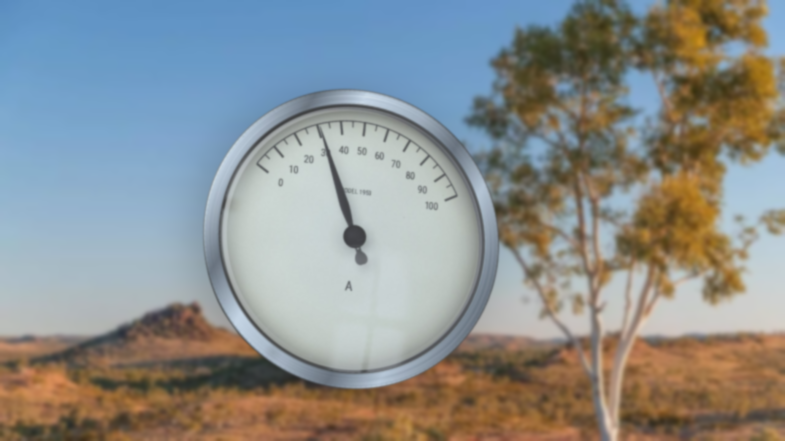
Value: 30 A
